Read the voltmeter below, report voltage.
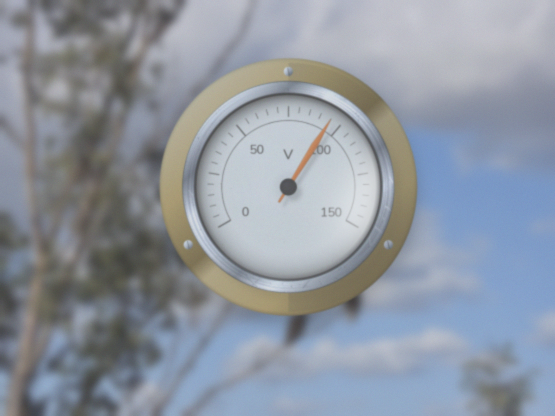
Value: 95 V
